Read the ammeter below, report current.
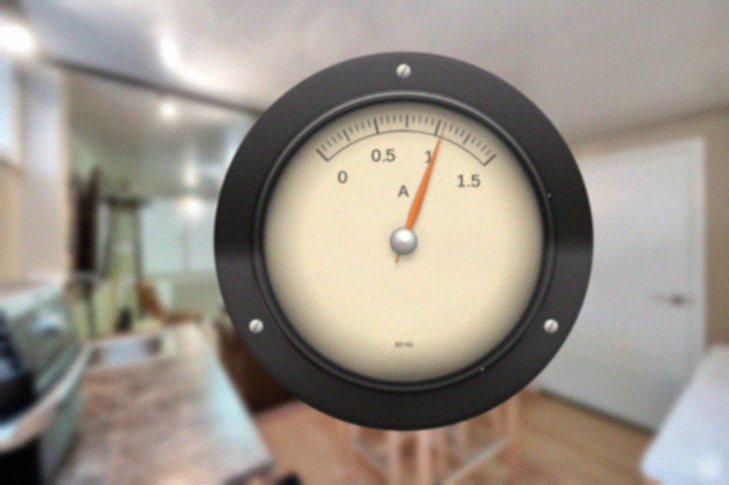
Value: 1.05 A
